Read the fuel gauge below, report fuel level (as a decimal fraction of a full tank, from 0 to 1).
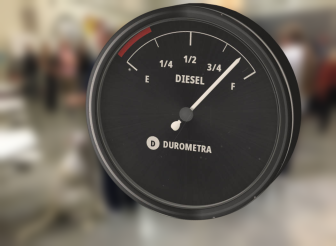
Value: 0.875
